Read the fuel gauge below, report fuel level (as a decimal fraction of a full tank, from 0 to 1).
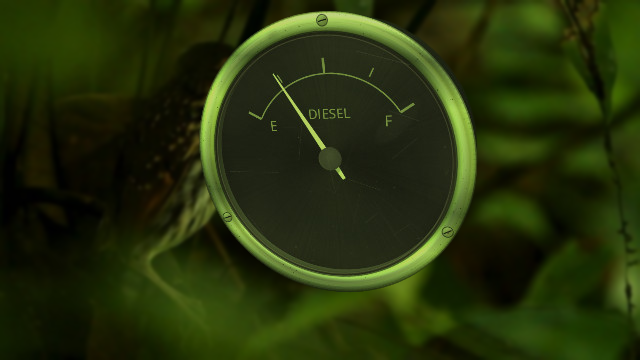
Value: 0.25
